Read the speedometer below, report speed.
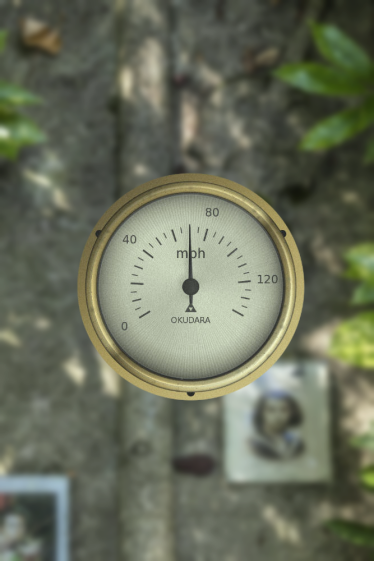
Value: 70 mph
